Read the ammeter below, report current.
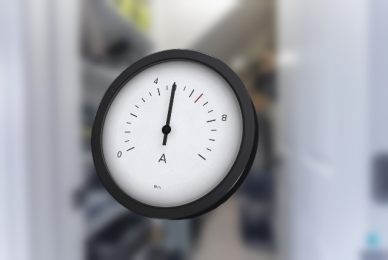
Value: 5 A
